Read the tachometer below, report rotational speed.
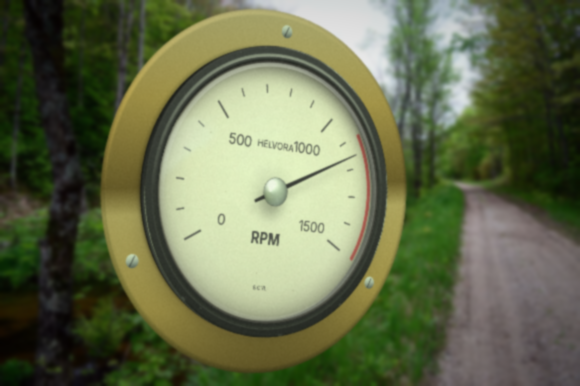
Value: 1150 rpm
